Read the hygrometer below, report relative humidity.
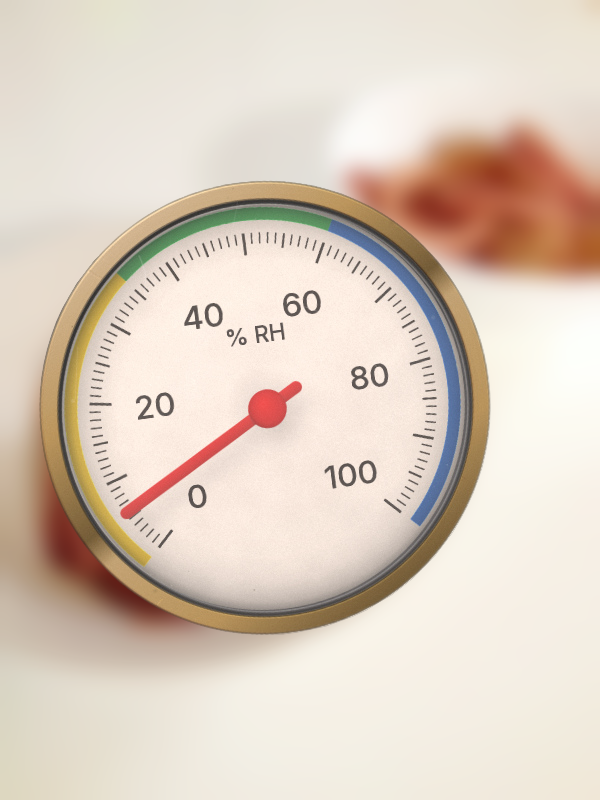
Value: 6 %
